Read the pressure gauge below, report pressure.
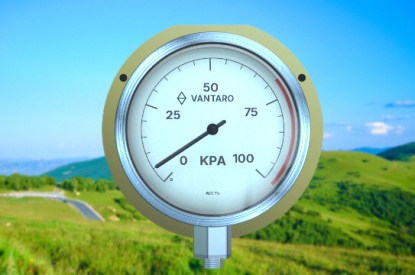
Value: 5 kPa
